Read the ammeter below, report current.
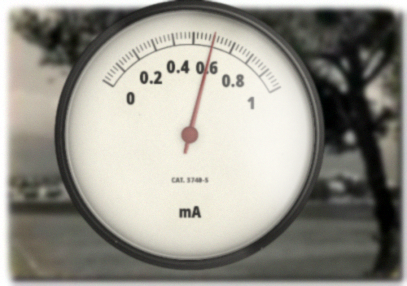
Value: 0.6 mA
